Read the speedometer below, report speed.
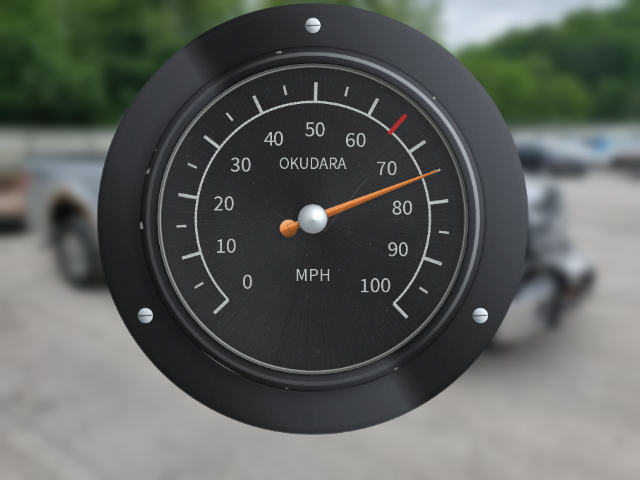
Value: 75 mph
